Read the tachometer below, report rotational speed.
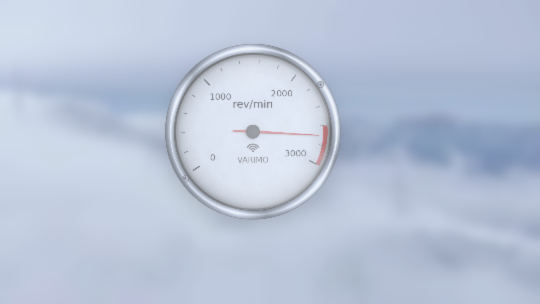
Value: 2700 rpm
